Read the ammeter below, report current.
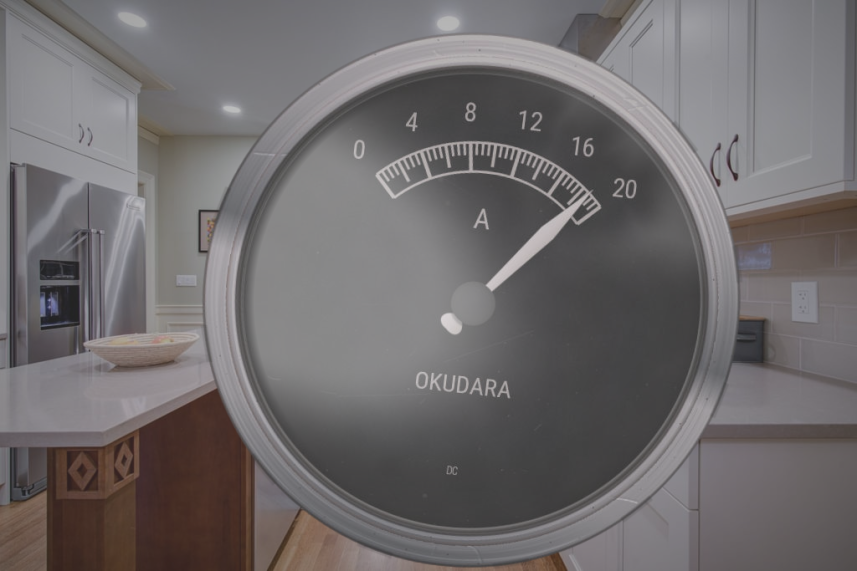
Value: 18.5 A
